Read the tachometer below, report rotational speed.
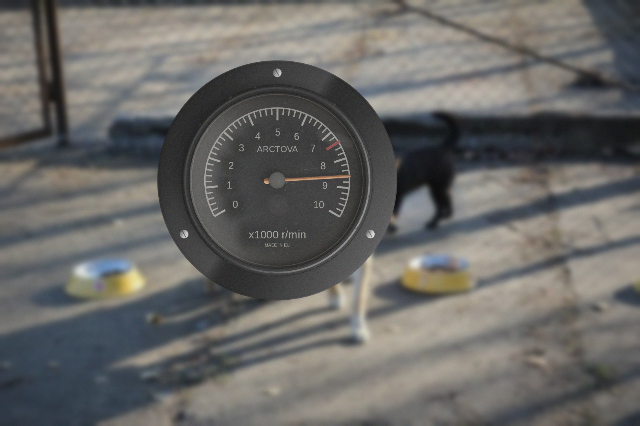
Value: 8600 rpm
